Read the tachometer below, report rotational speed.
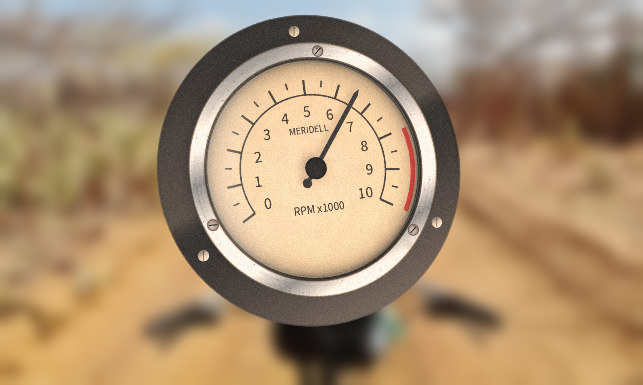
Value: 6500 rpm
